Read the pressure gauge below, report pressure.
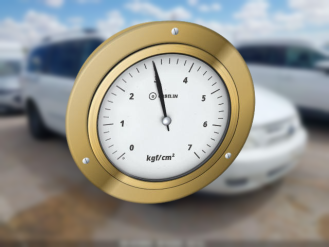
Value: 3 kg/cm²
